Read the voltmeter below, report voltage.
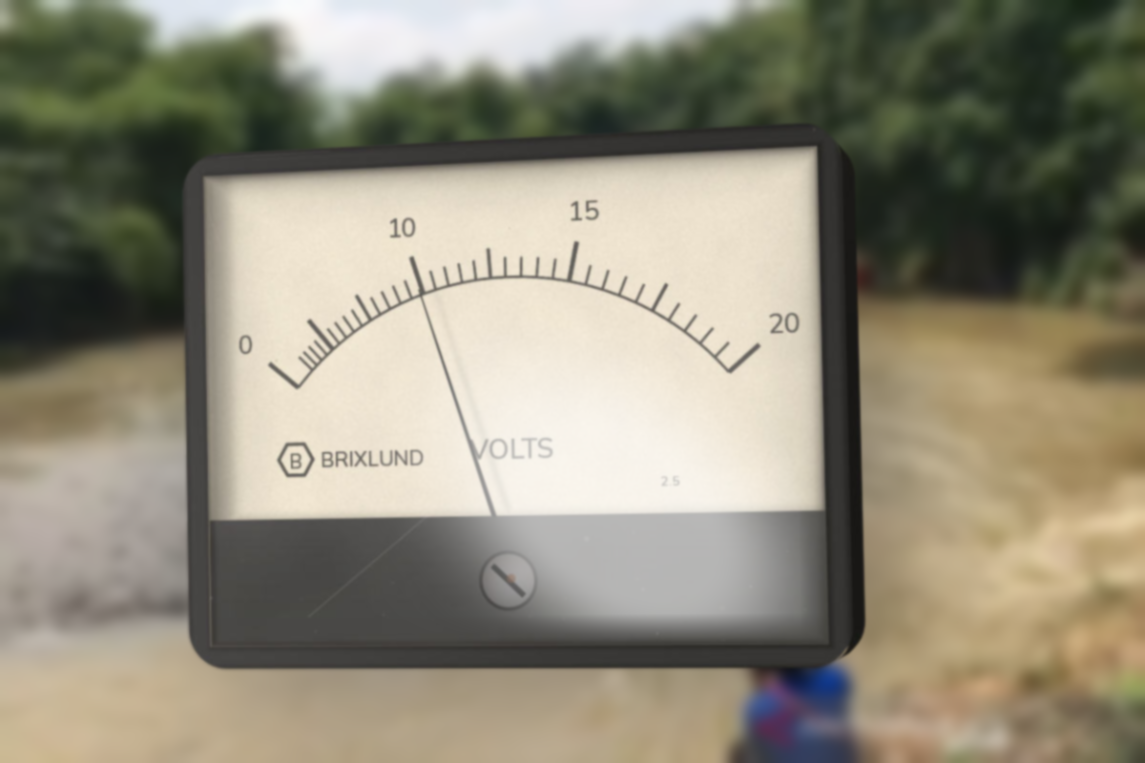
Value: 10 V
